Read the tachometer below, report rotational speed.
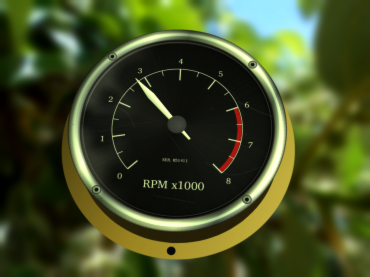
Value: 2750 rpm
